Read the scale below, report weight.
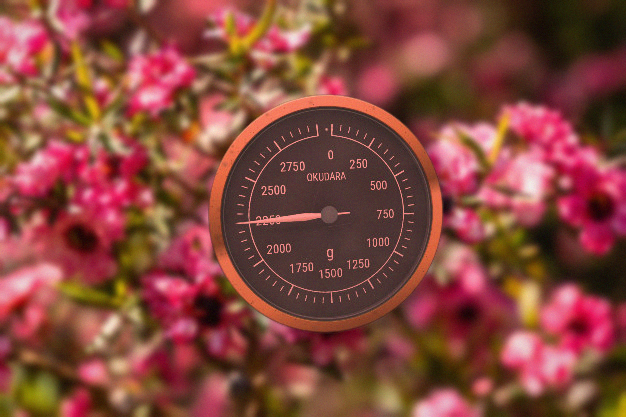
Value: 2250 g
